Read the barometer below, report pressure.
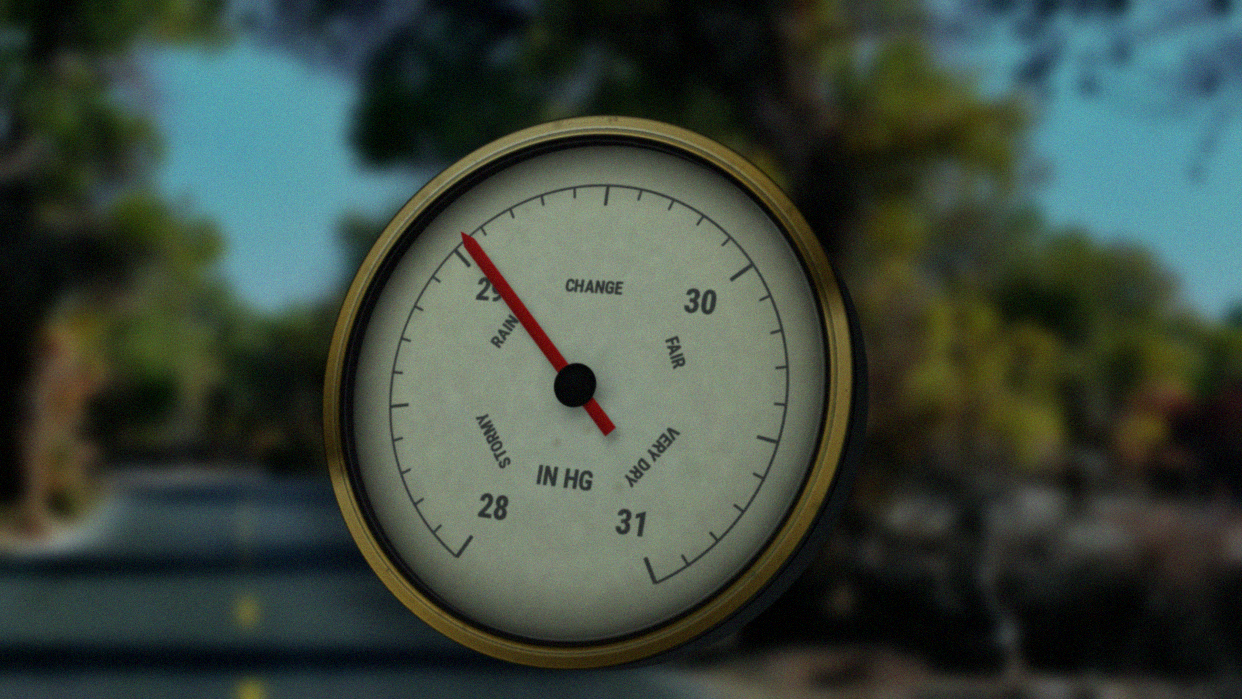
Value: 29.05 inHg
